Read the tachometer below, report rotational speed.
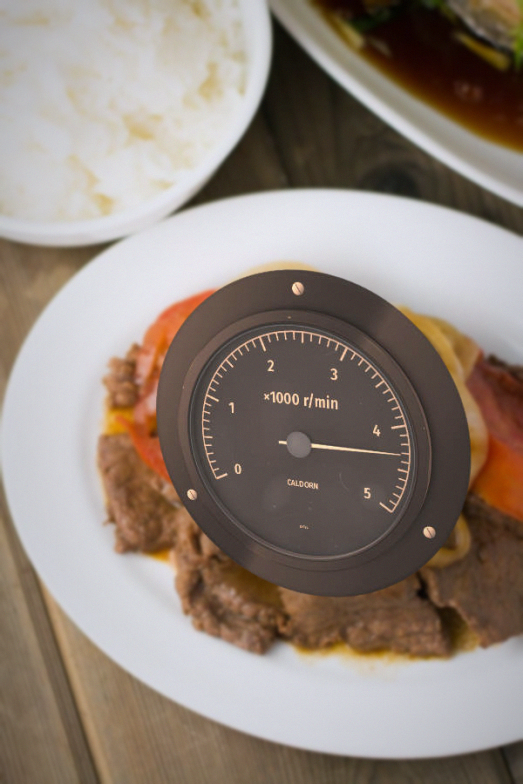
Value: 4300 rpm
